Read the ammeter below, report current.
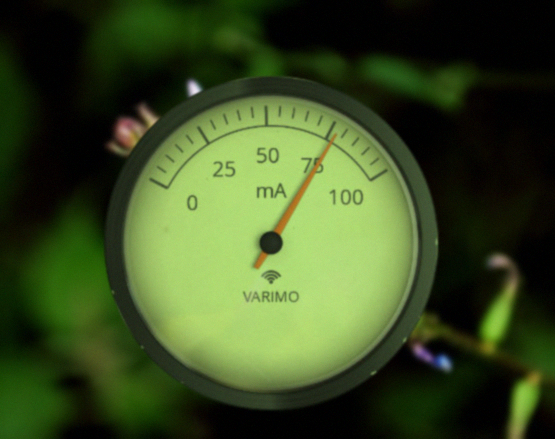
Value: 77.5 mA
